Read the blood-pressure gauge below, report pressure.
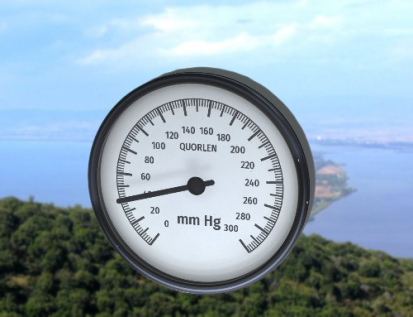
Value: 40 mmHg
